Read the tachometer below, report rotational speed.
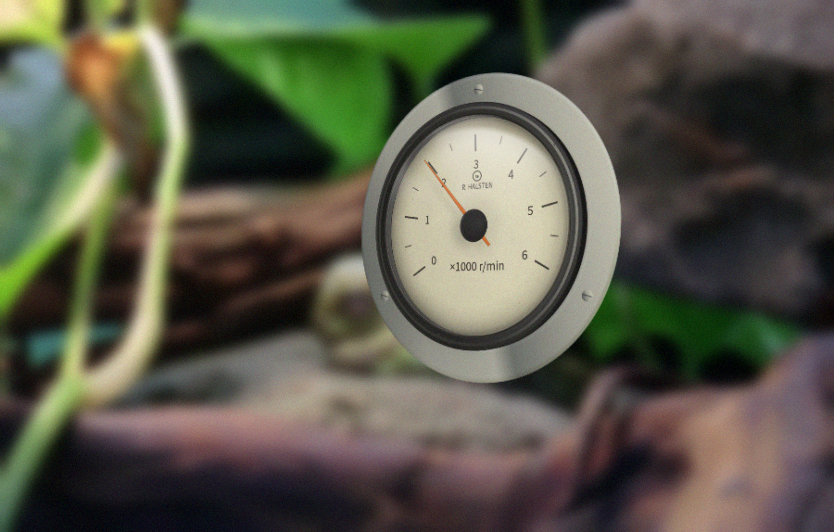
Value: 2000 rpm
